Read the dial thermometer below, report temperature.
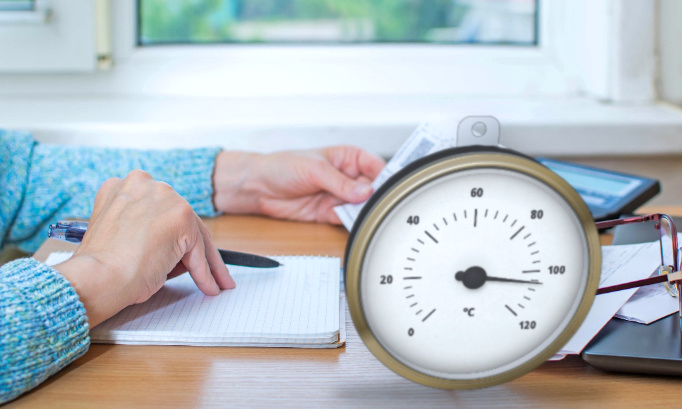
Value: 104 °C
